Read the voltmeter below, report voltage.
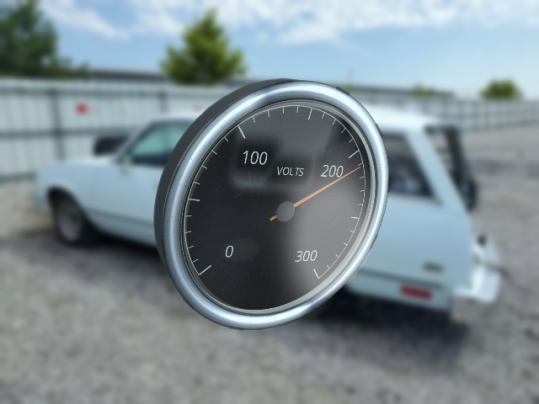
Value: 210 V
